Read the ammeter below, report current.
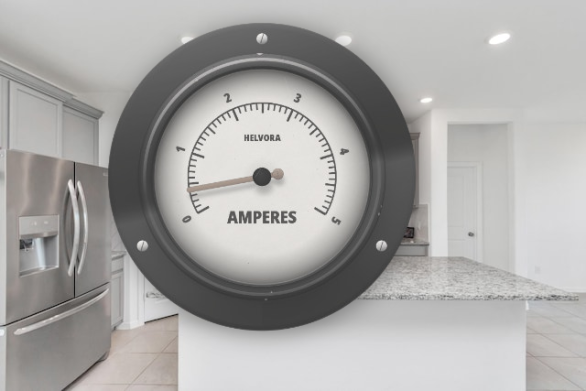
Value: 0.4 A
